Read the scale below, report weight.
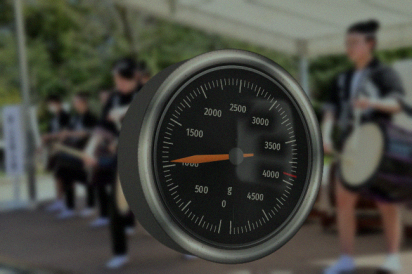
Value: 1050 g
